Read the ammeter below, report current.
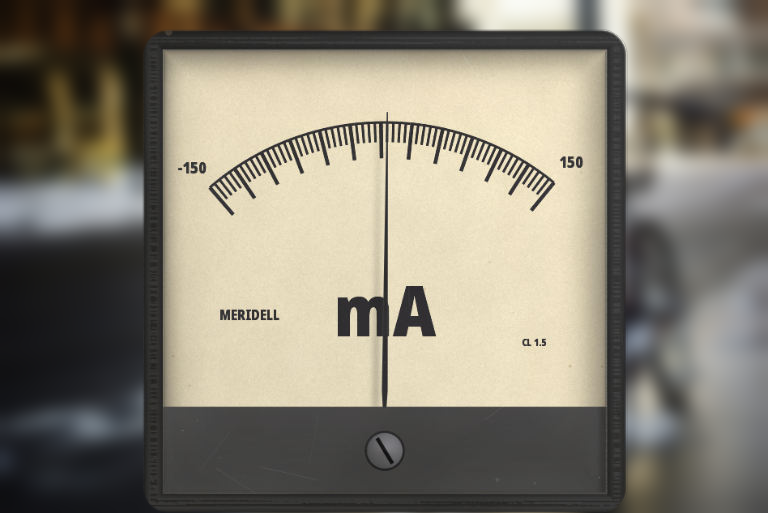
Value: 5 mA
